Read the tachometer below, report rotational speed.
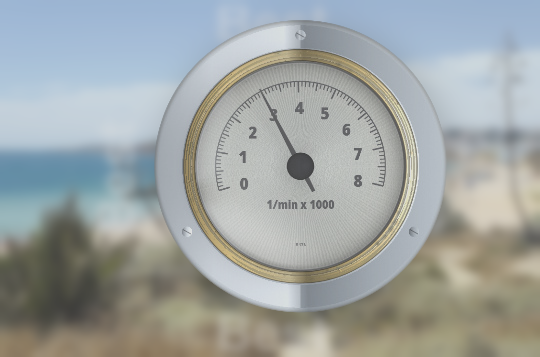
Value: 3000 rpm
